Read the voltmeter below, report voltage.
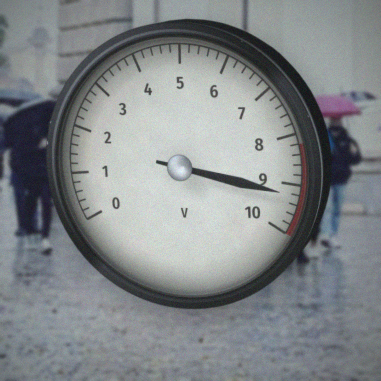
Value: 9.2 V
